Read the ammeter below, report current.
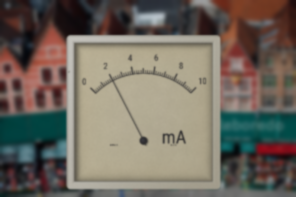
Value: 2 mA
